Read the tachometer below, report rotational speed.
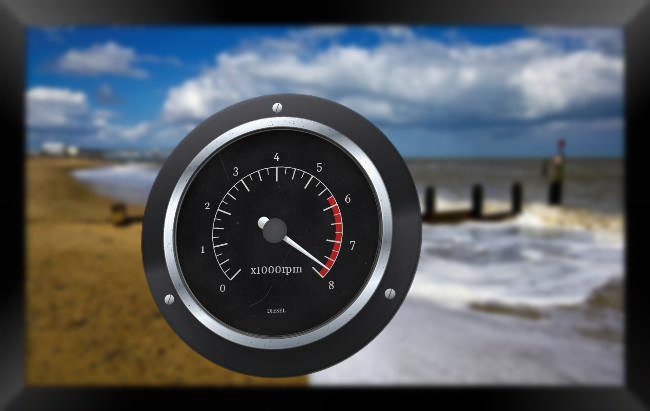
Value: 7750 rpm
